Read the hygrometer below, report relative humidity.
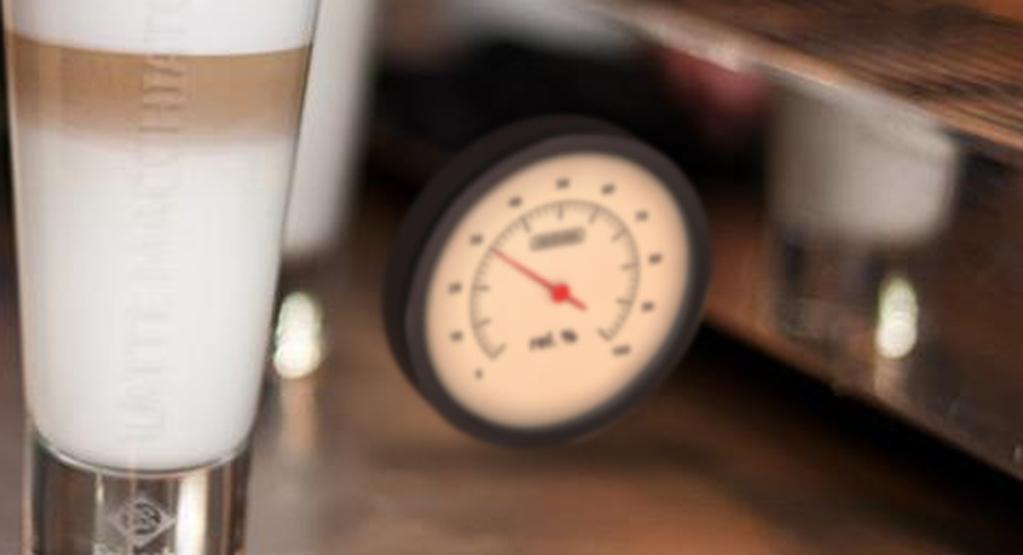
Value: 30 %
